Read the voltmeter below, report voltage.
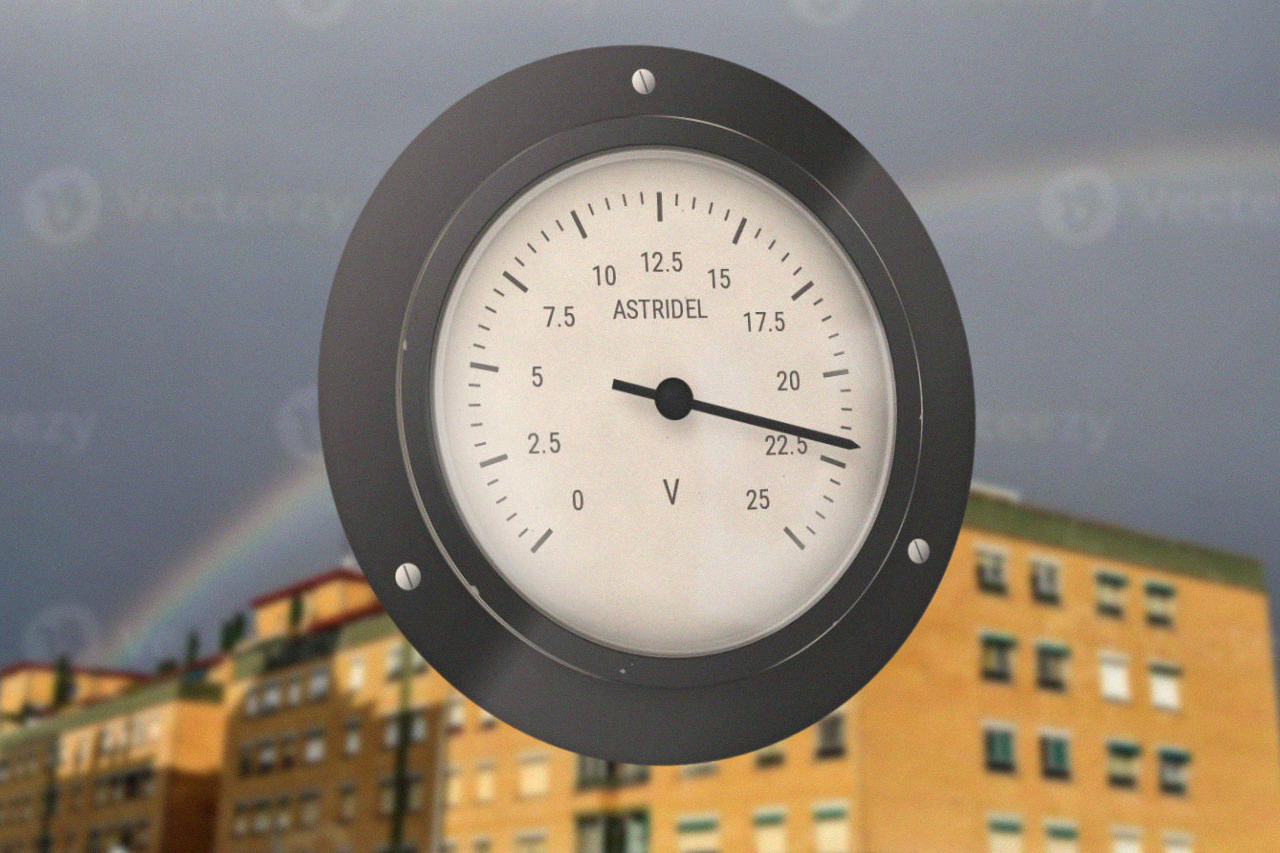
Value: 22 V
